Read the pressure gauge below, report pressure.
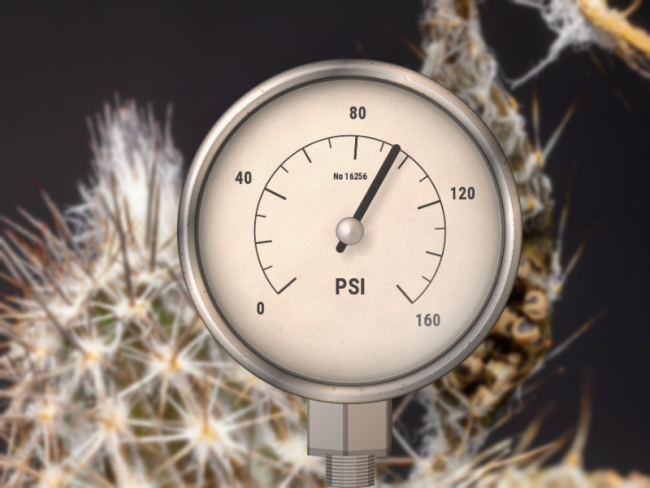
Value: 95 psi
